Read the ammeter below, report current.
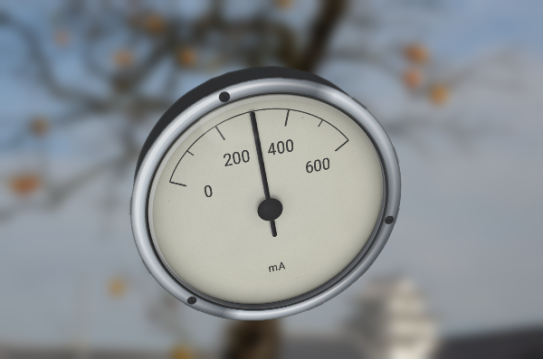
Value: 300 mA
